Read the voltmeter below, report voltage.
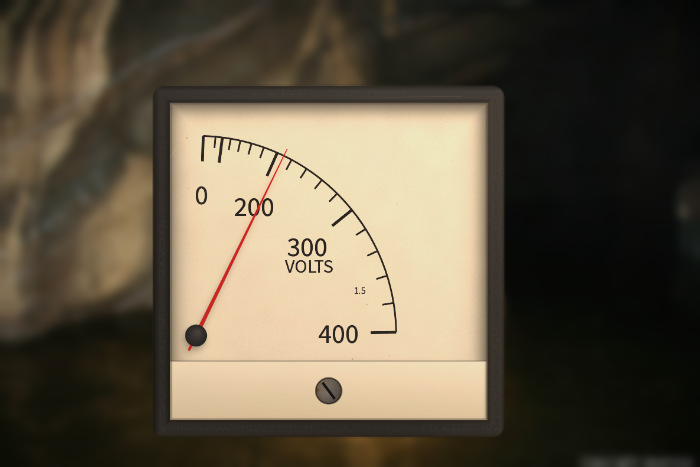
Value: 210 V
